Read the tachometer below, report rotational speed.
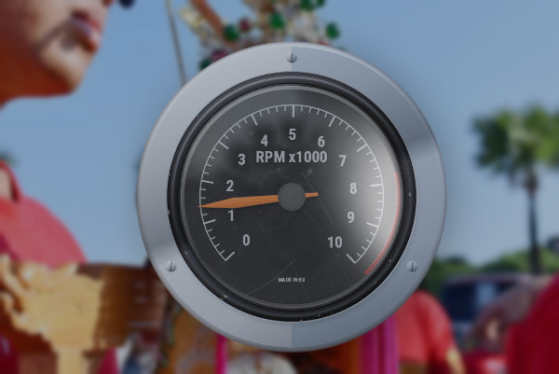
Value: 1400 rpm
